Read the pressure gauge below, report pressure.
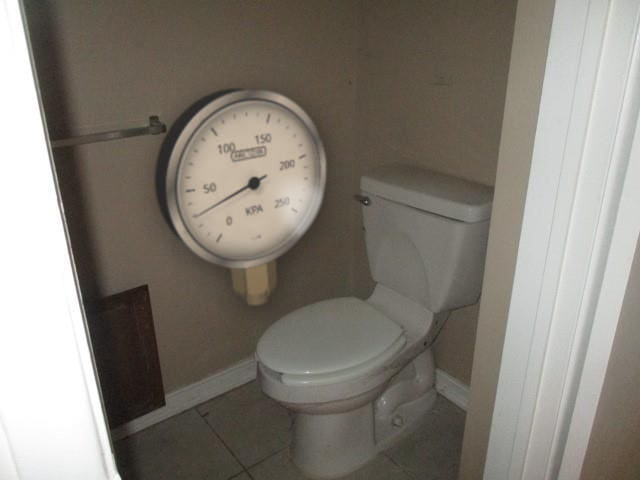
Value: 30 kPa
